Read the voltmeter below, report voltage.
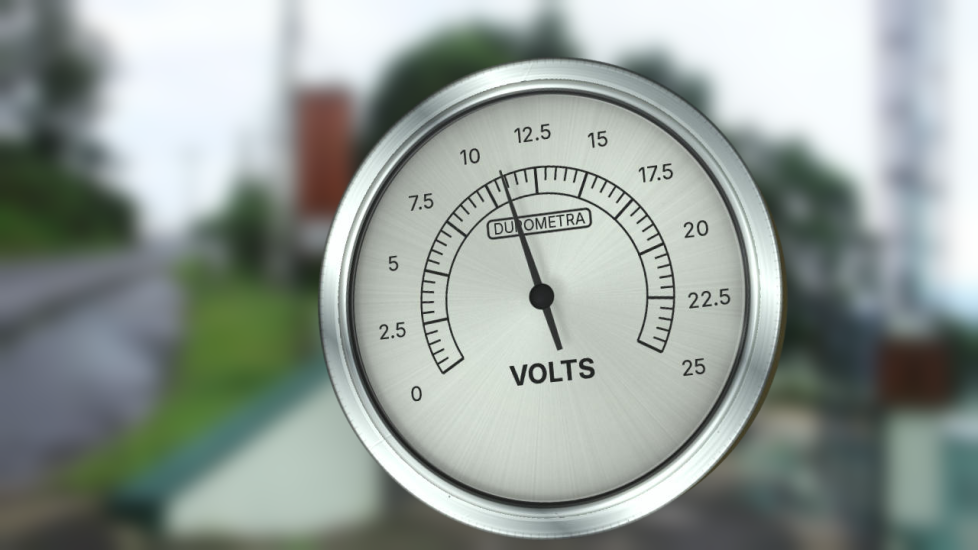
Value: 11 V
